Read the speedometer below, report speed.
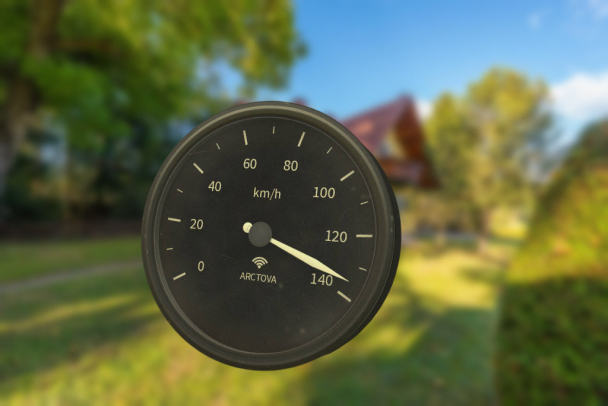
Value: 135 km/h
